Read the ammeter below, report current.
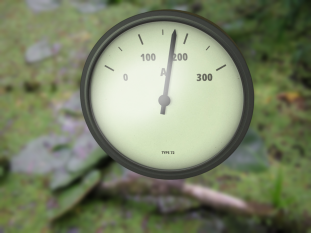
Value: 175 A
